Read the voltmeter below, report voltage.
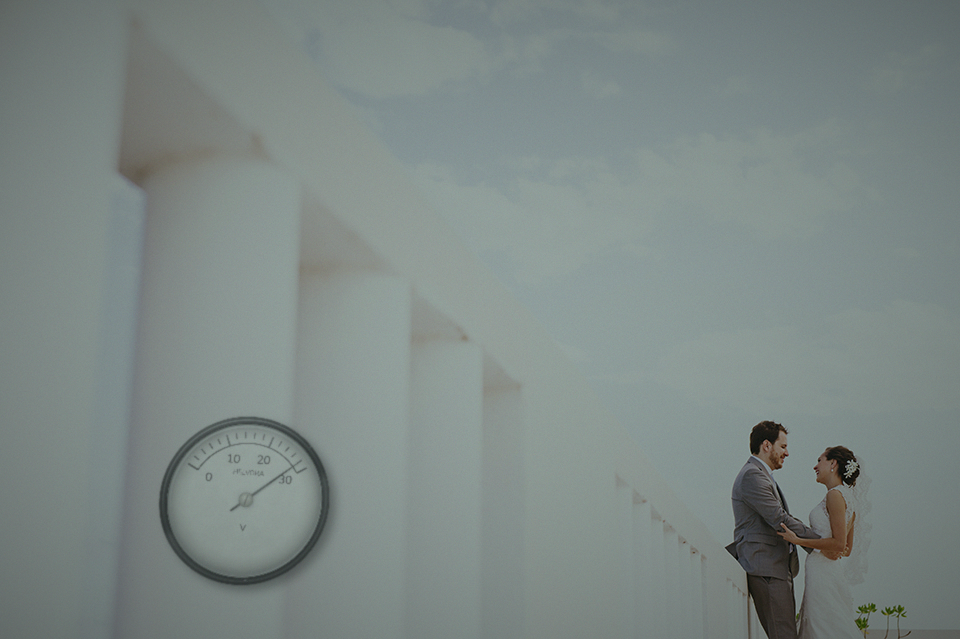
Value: 28 V
